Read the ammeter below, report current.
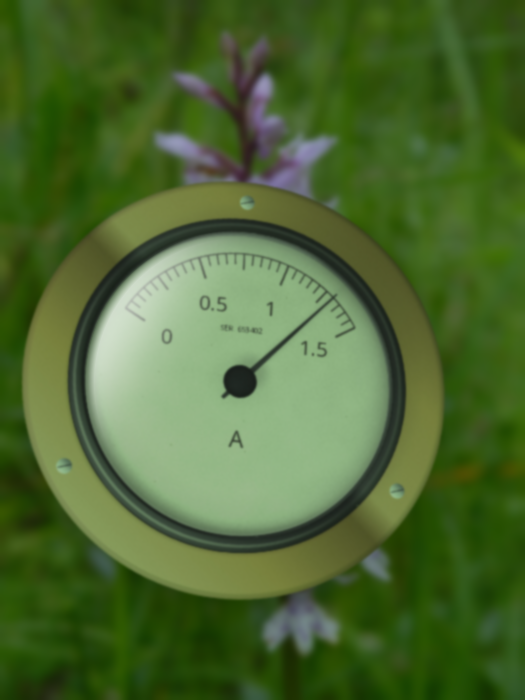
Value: 1.3 A
